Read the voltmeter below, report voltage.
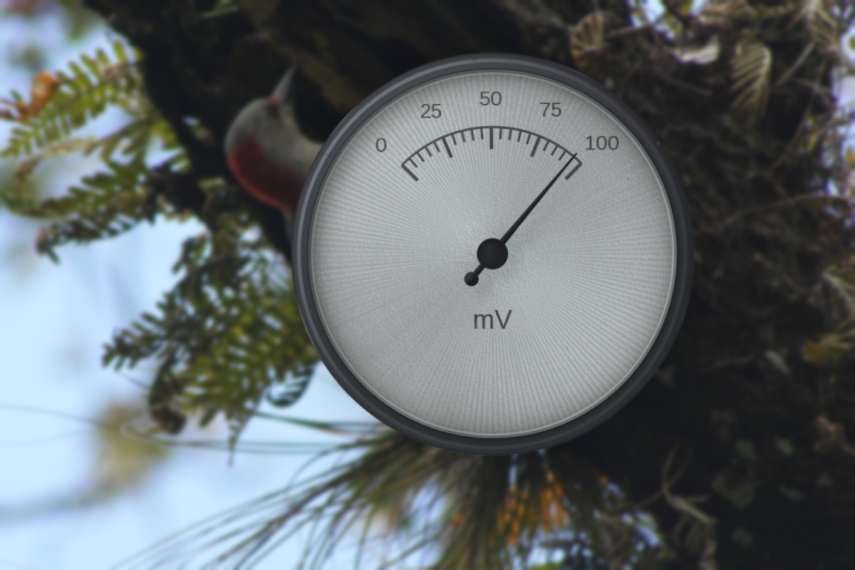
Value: 95 mV
